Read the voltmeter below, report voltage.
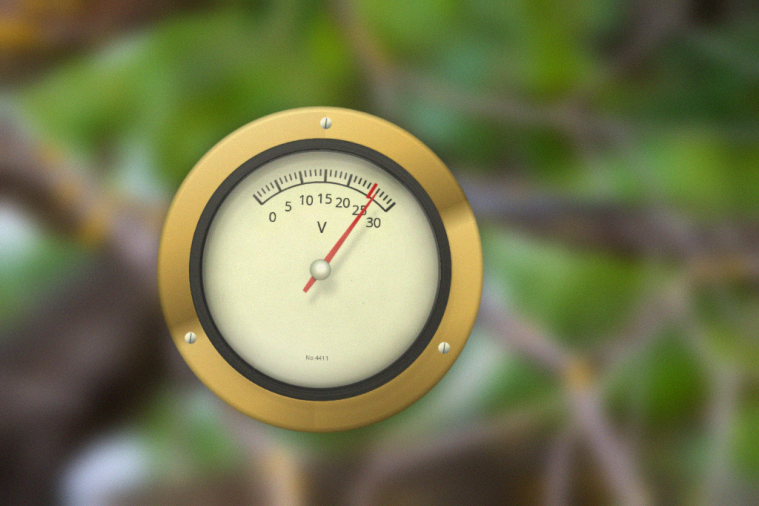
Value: 26 V
